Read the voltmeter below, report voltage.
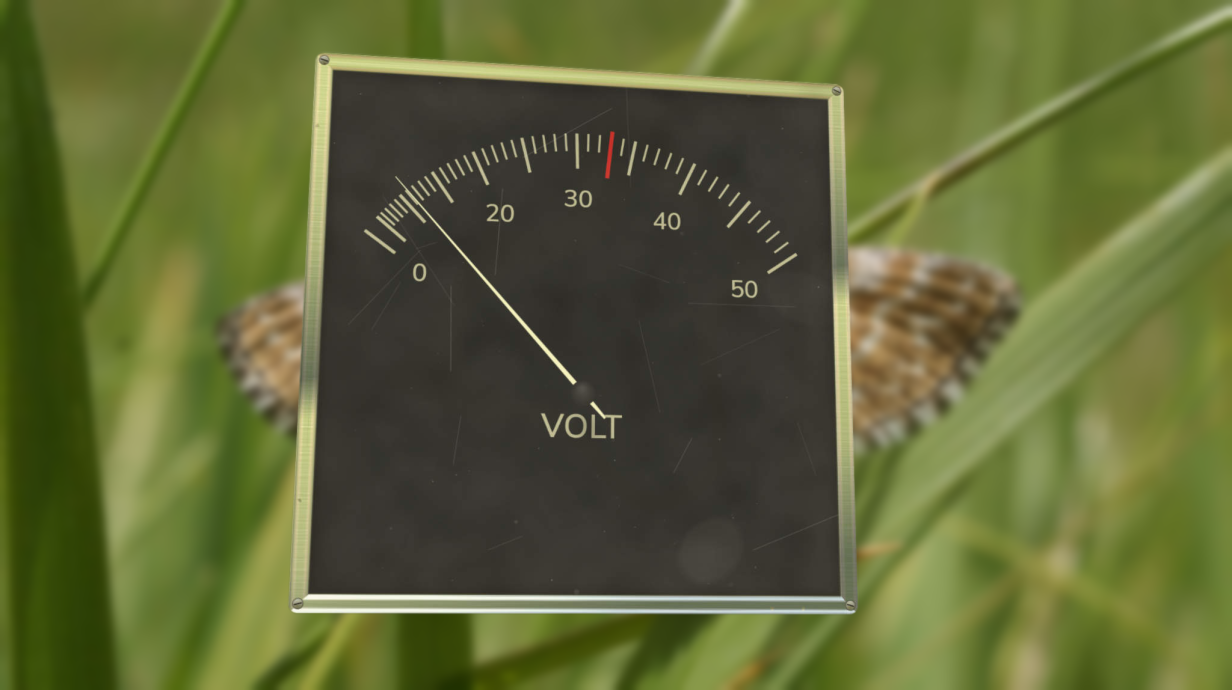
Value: 11 V
